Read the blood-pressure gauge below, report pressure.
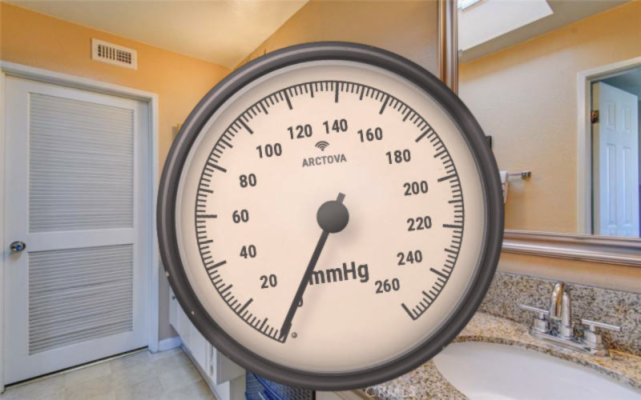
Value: 2 mmHg
